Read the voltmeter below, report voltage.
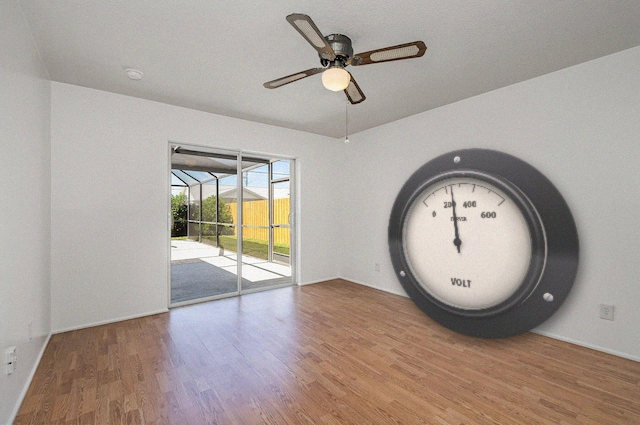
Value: 250 V
